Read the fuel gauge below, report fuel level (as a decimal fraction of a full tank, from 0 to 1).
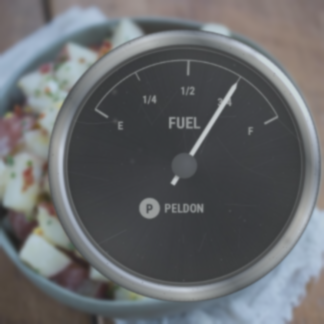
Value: 0.75
